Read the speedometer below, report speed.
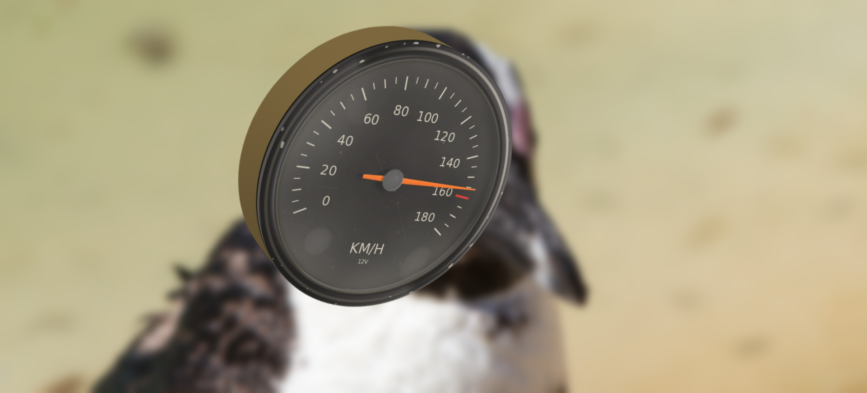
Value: 155 km/h
